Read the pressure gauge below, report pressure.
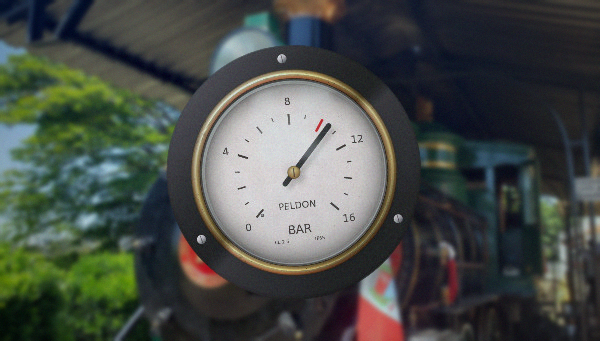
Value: 10.5 bar
